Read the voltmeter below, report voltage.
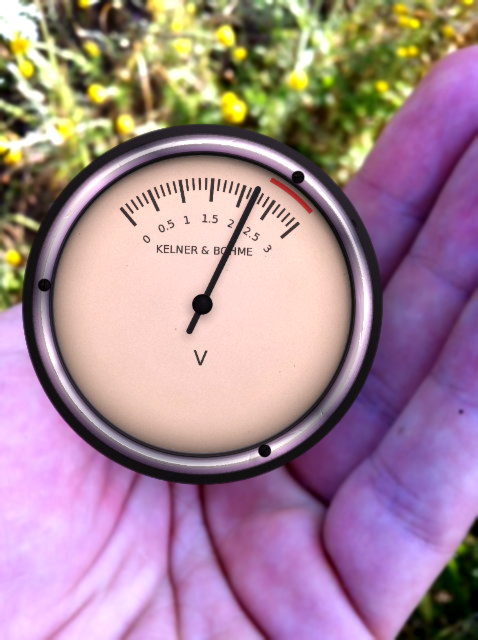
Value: 2.2 V
